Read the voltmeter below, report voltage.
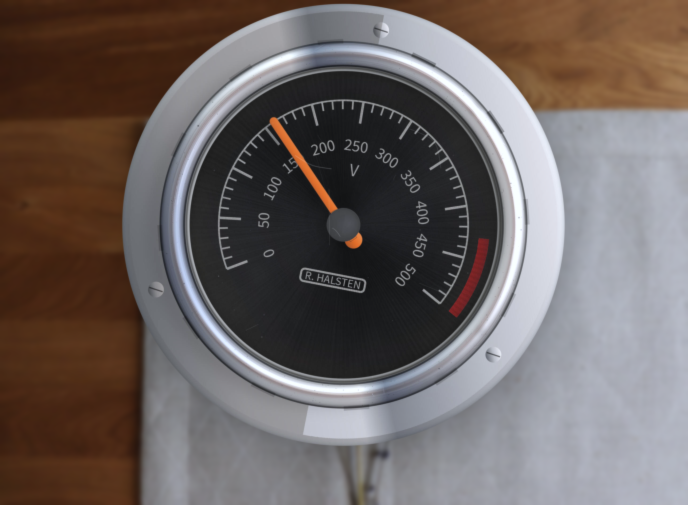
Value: 160 V
